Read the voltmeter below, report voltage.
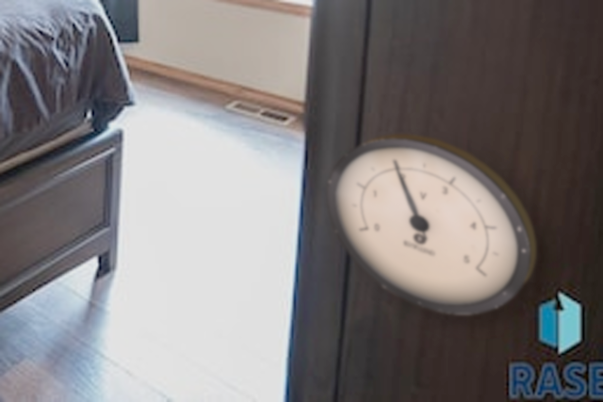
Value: 2 V
